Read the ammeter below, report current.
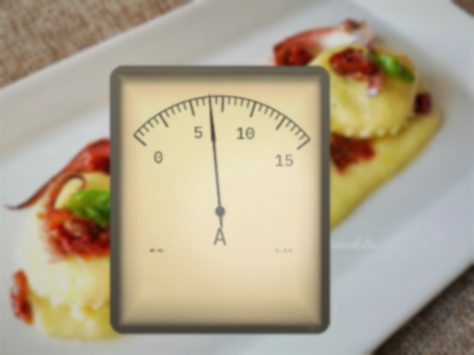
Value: 6.5 A
